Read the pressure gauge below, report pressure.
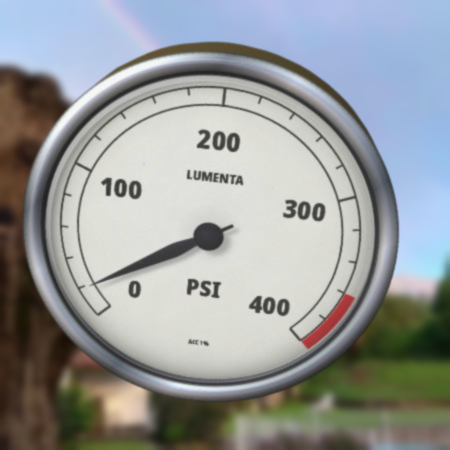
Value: 20 psi
